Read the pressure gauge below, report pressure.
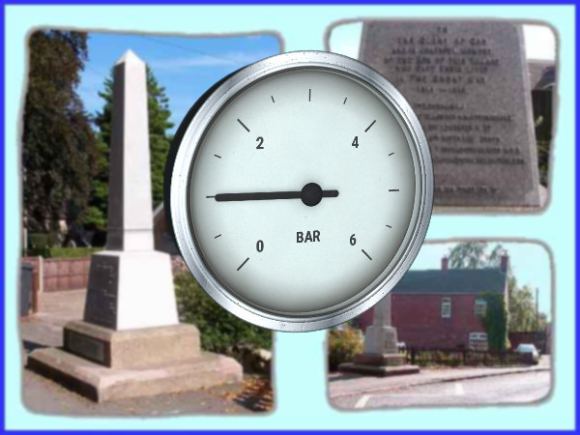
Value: 1 bar
